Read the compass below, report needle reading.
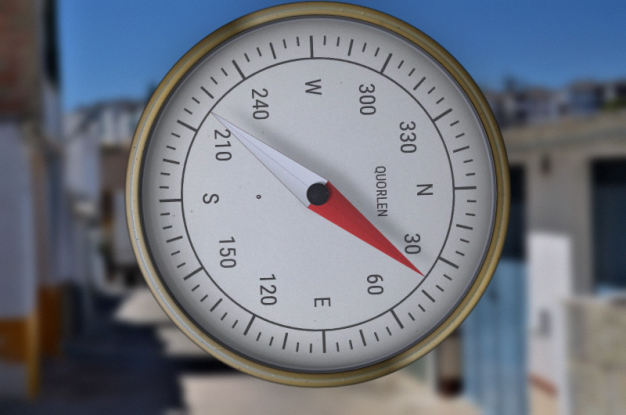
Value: 40 °
